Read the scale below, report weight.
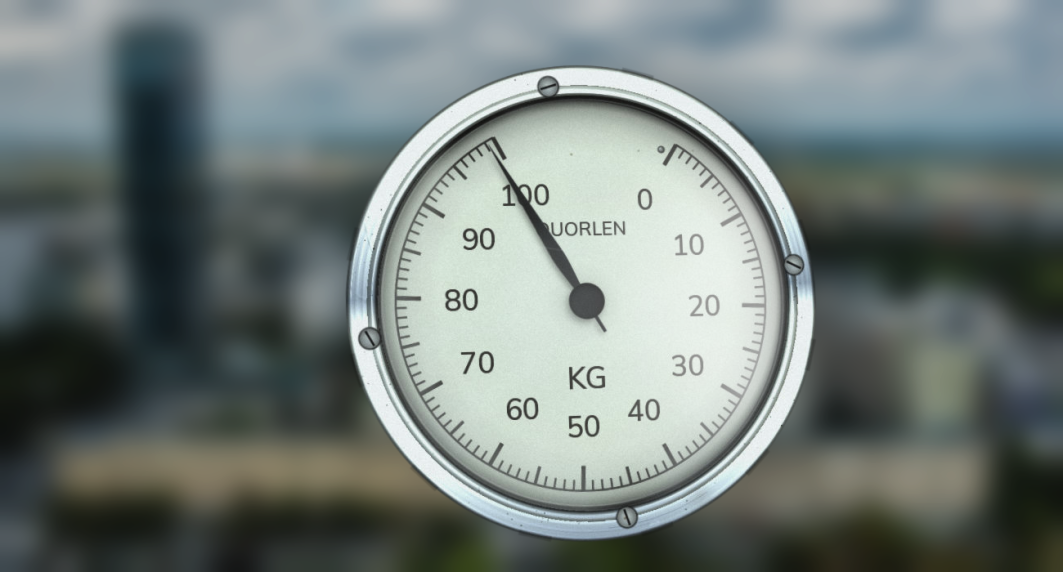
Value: 99 kg
